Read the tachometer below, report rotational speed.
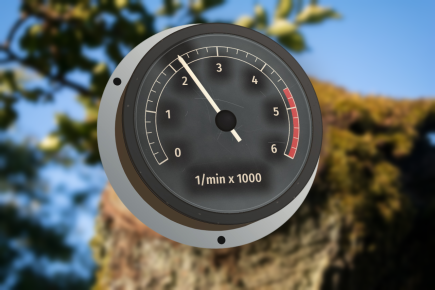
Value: 2200 rpm
